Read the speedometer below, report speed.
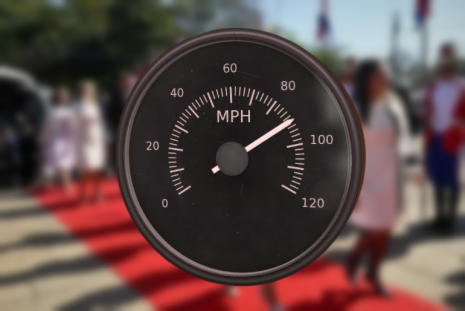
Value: 90 mph
